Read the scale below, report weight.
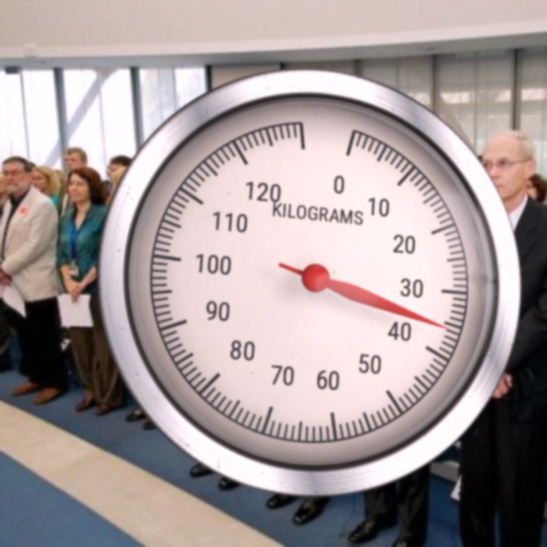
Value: 36 kg
